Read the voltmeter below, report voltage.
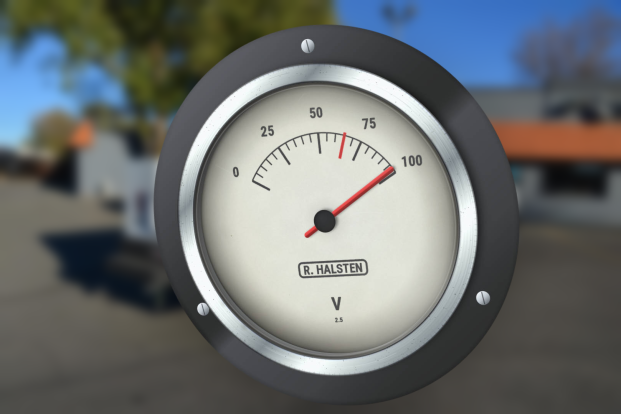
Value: 97.5 V
